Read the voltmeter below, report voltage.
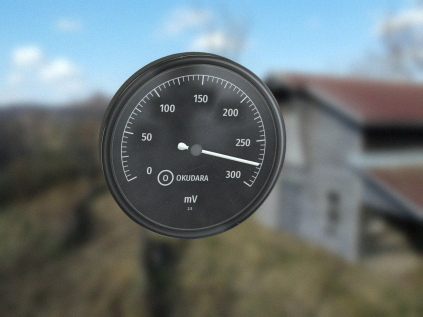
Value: 275 mV
